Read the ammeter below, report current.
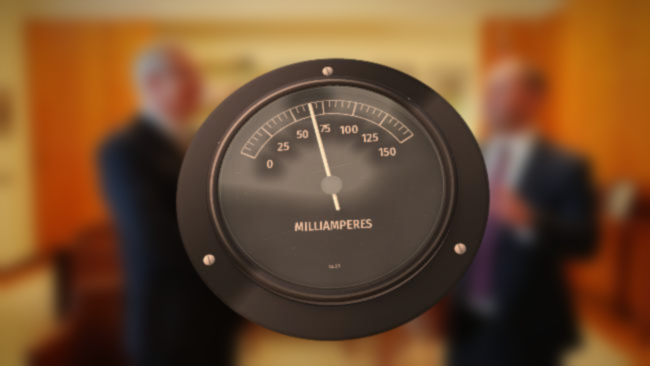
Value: 65 mA
